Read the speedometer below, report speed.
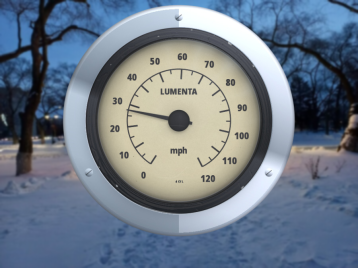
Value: 27.5 mph
